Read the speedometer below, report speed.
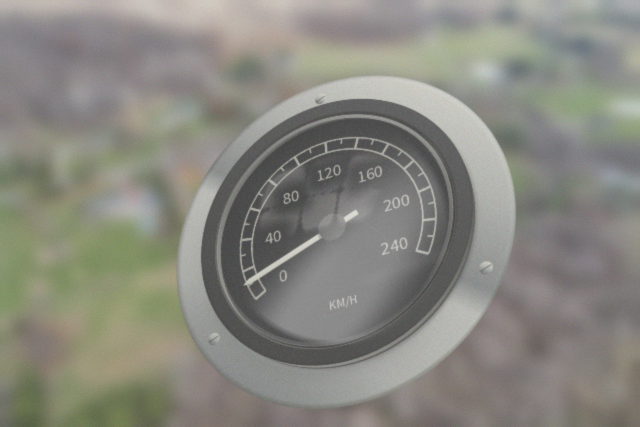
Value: 10 km/h
